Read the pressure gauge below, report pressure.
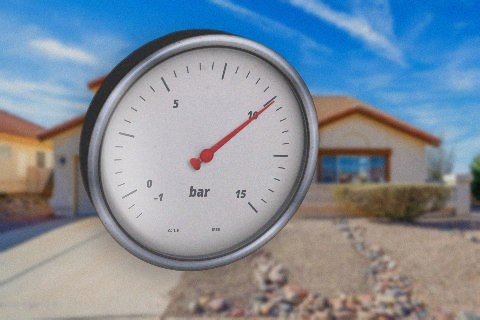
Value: 10 bar
